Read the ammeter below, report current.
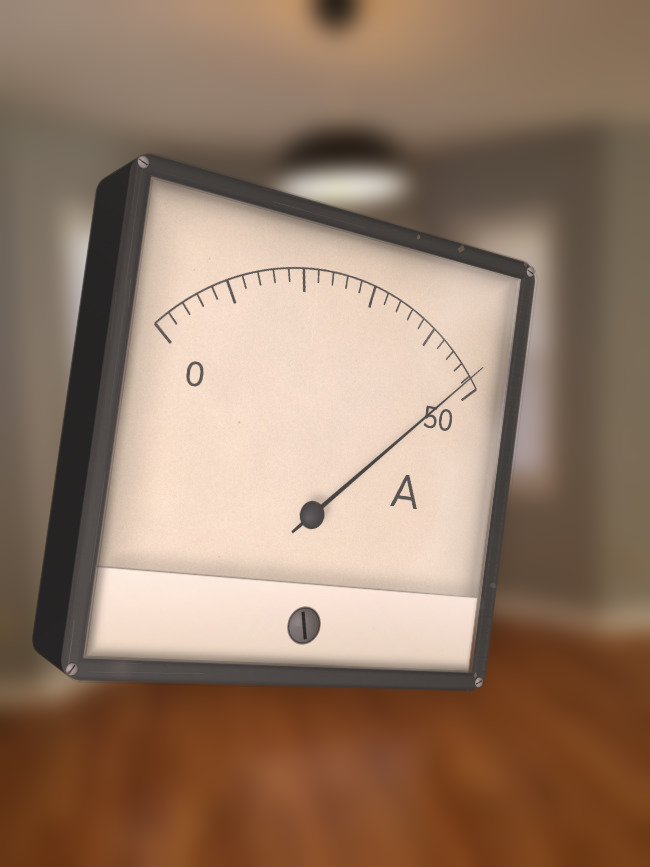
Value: 48 A
